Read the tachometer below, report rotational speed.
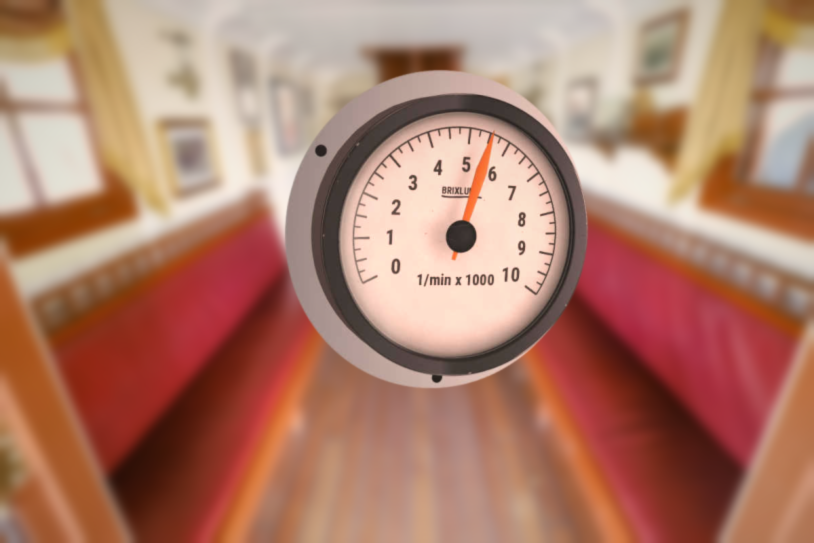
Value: 5500 rpm
